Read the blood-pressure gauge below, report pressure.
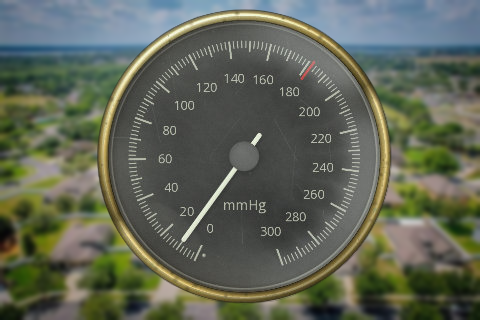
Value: 10 mmHg
